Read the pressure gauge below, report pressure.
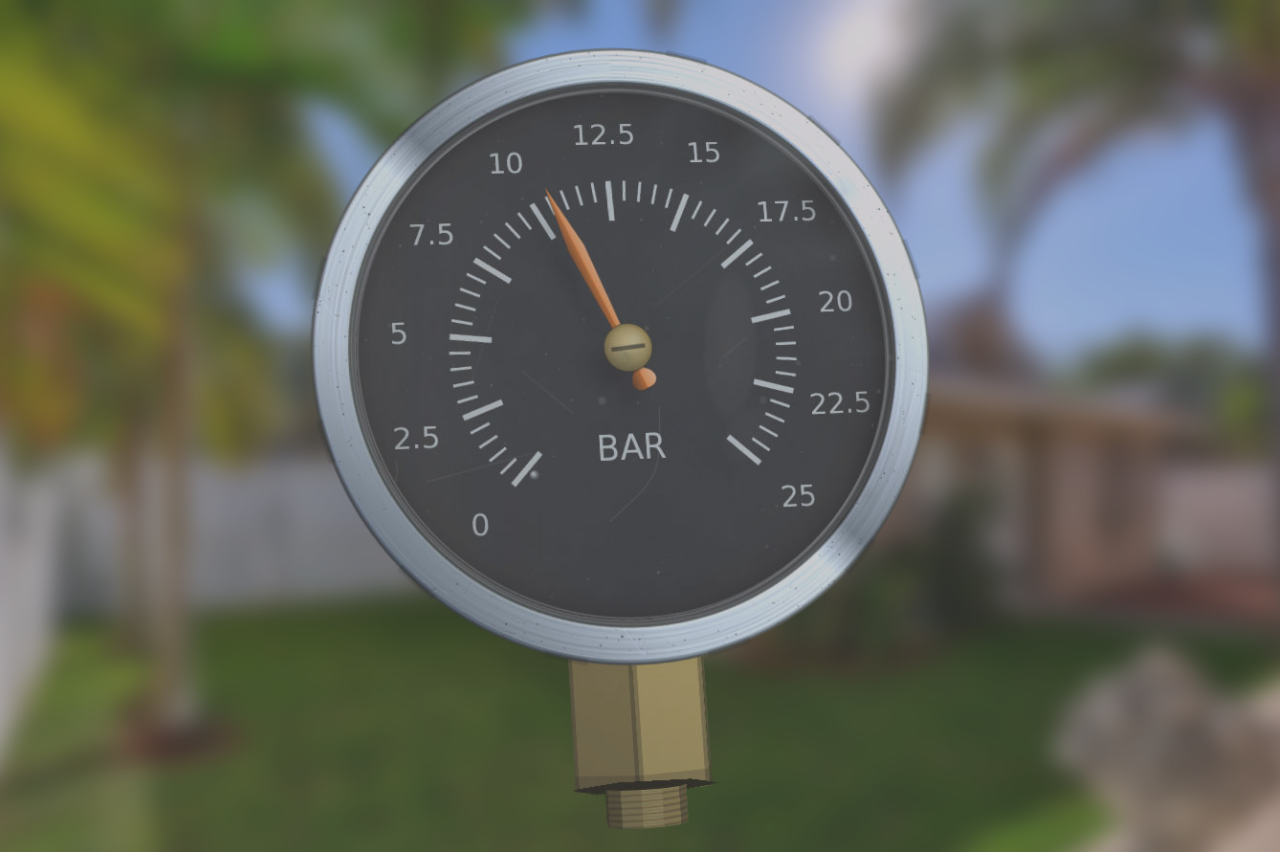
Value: 10.5 bar
